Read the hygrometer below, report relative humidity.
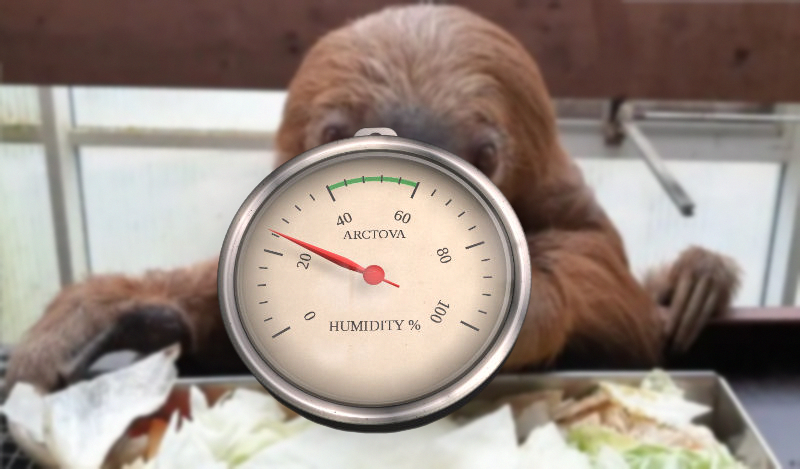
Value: 24 %
